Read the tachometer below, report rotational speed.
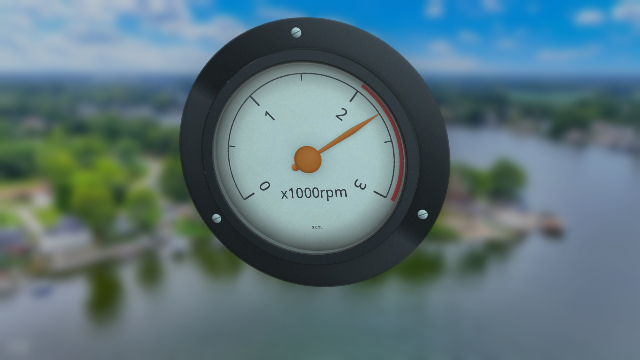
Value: 2250 rpm
